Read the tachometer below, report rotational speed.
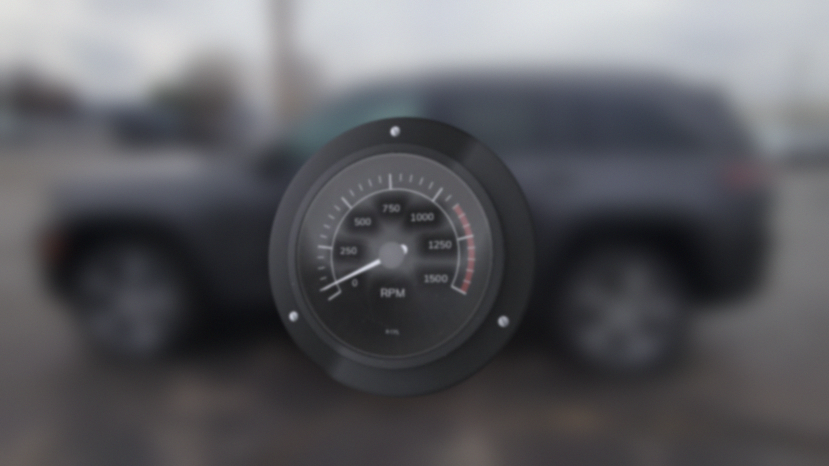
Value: 50 rpm
